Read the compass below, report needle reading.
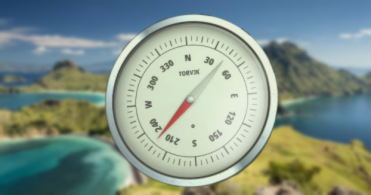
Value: 225 °
